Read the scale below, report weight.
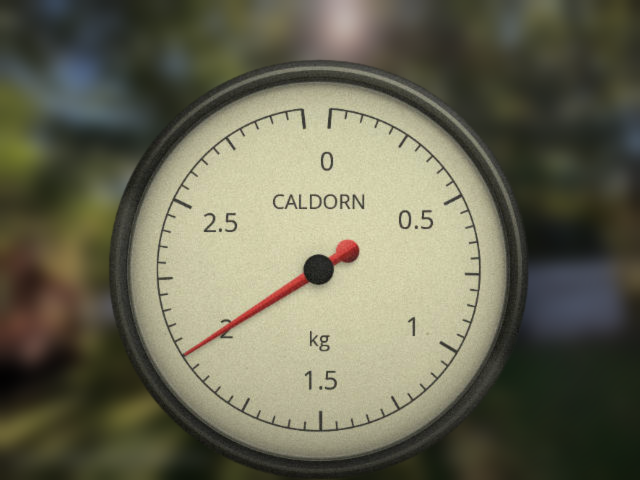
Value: 2 kg
